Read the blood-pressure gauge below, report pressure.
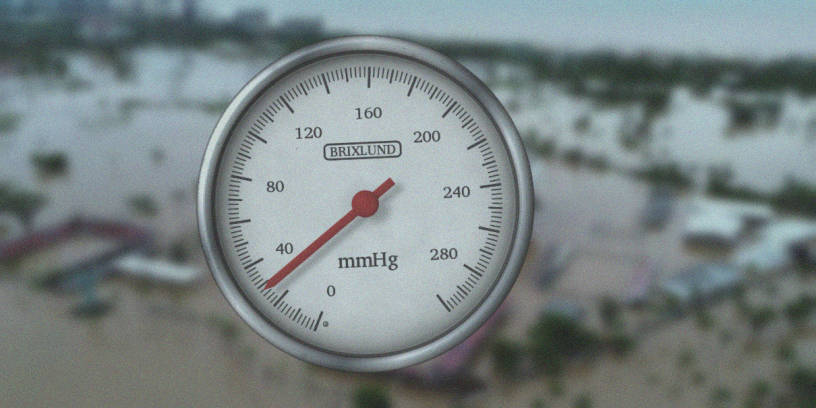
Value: 28 mmHg
